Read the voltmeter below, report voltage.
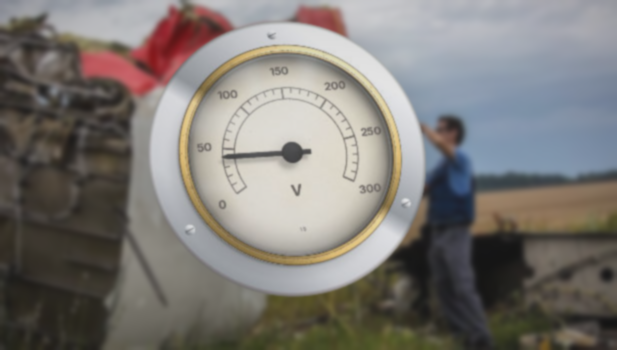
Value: 40 V
